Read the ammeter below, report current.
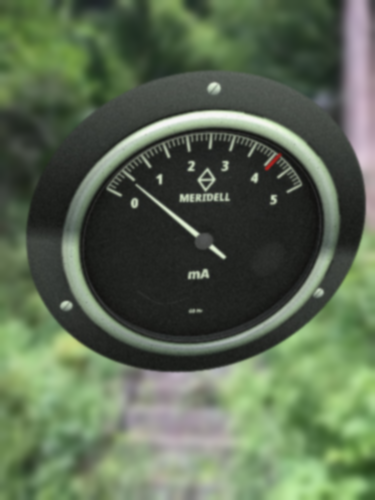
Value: 0.5 mA
